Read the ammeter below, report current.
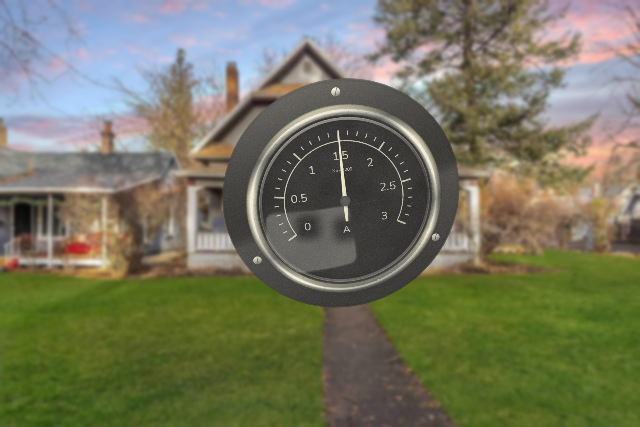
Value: 1.5 A
